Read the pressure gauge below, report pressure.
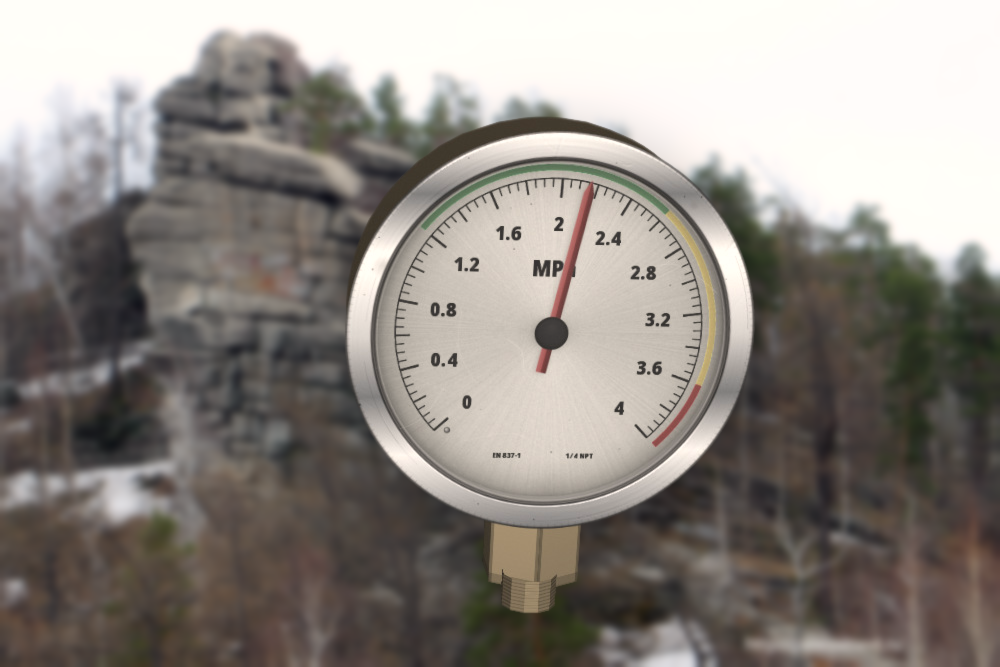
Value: 2.15 MPa
